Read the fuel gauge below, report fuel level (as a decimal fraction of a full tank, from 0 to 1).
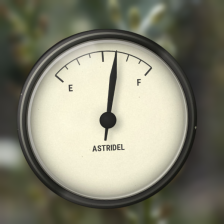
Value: 0.625
